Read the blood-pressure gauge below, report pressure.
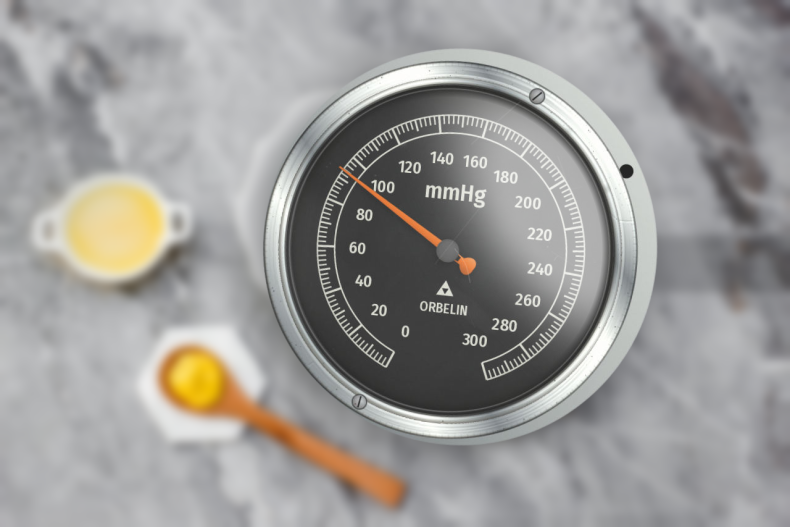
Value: 94 mmHg
